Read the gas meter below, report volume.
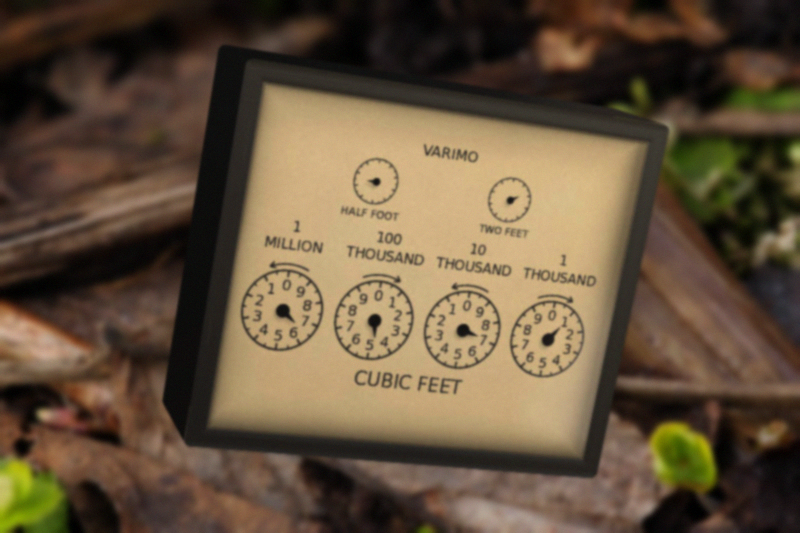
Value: 647100 ft³
